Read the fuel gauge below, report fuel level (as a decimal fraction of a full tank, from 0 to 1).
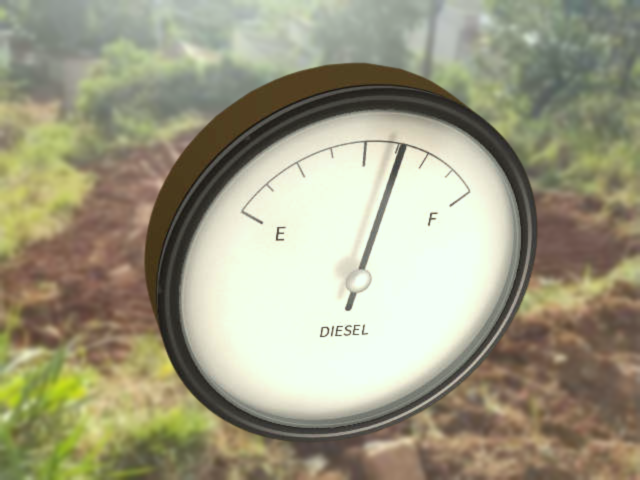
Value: 0.625
